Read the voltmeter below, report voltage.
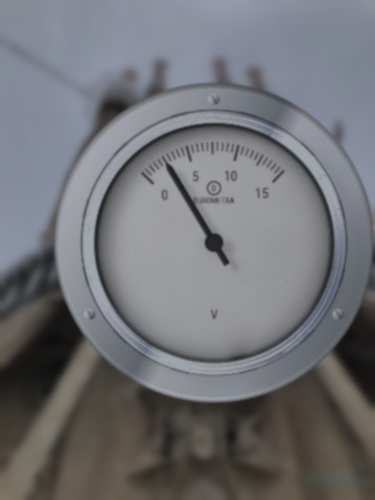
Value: 2.5 V
